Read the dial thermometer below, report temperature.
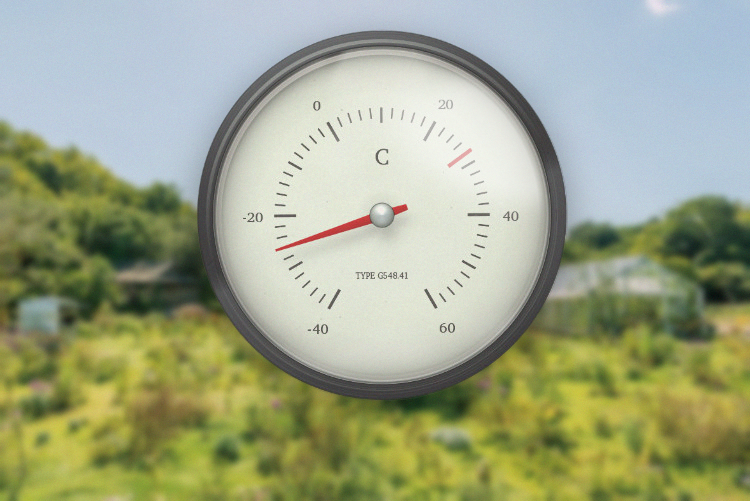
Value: -26 °C
